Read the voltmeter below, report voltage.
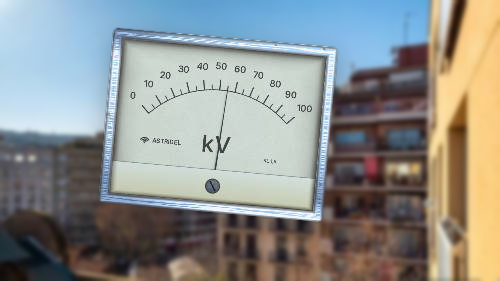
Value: 55 kV
